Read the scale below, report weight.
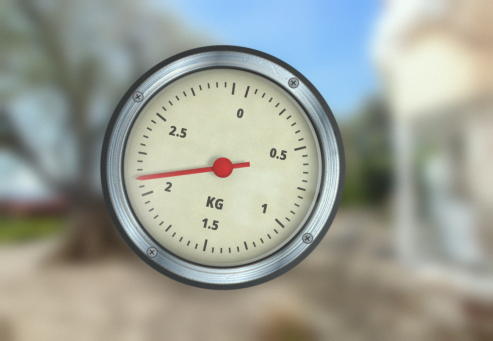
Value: 2.1 kg
